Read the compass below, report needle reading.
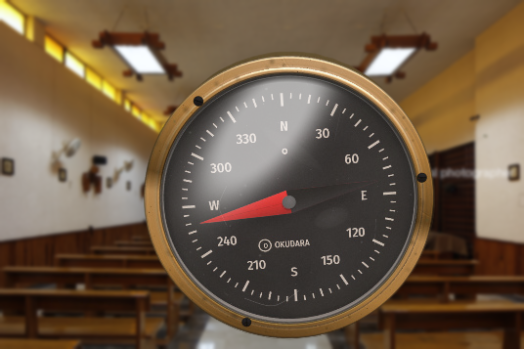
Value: 260 °
